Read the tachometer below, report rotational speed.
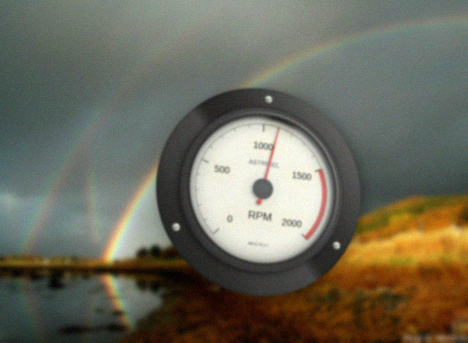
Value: 1100 rpm
